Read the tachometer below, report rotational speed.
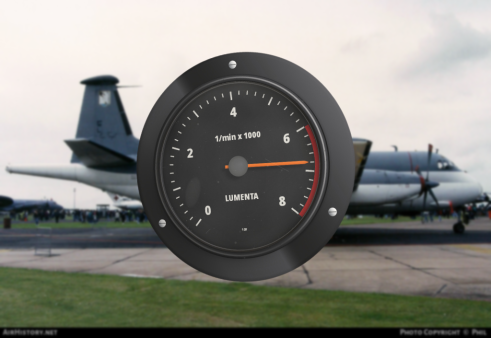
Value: 6800 rpm
